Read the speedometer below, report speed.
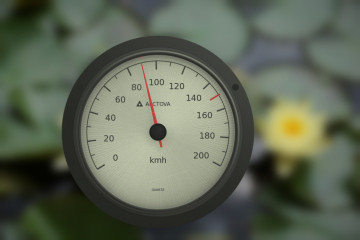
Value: 90 km/h
